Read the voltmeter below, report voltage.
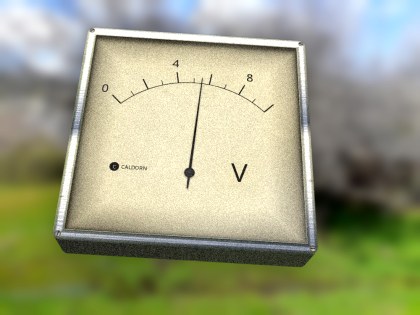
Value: 5.5 V
